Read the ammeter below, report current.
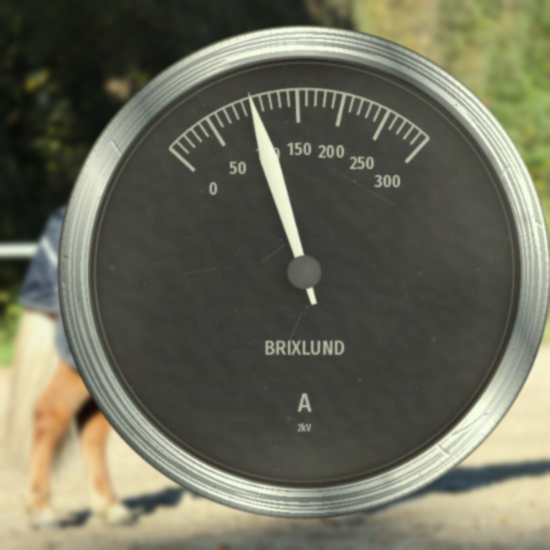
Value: 100 A
